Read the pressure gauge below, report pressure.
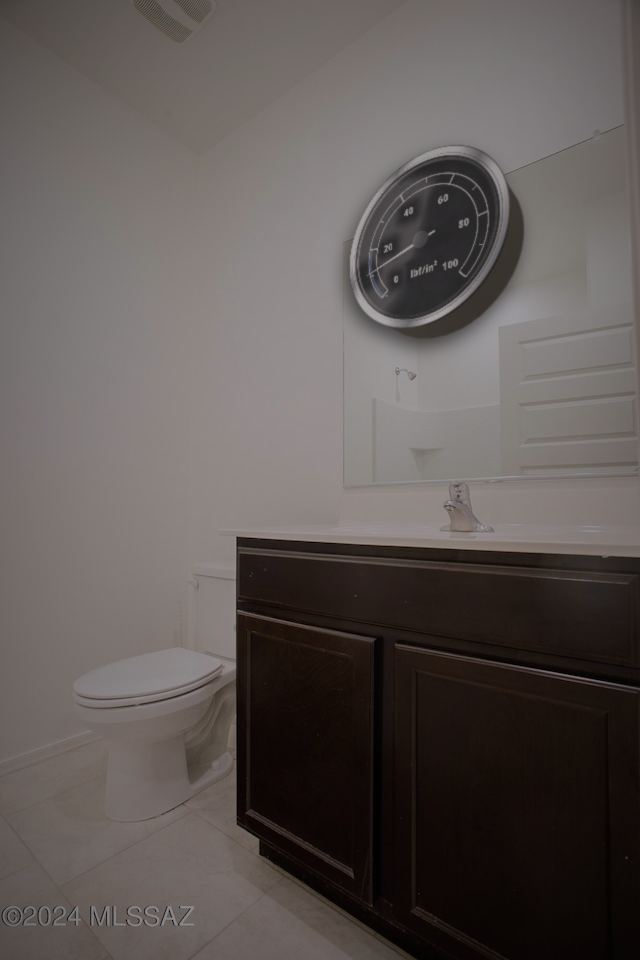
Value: 10 psi
